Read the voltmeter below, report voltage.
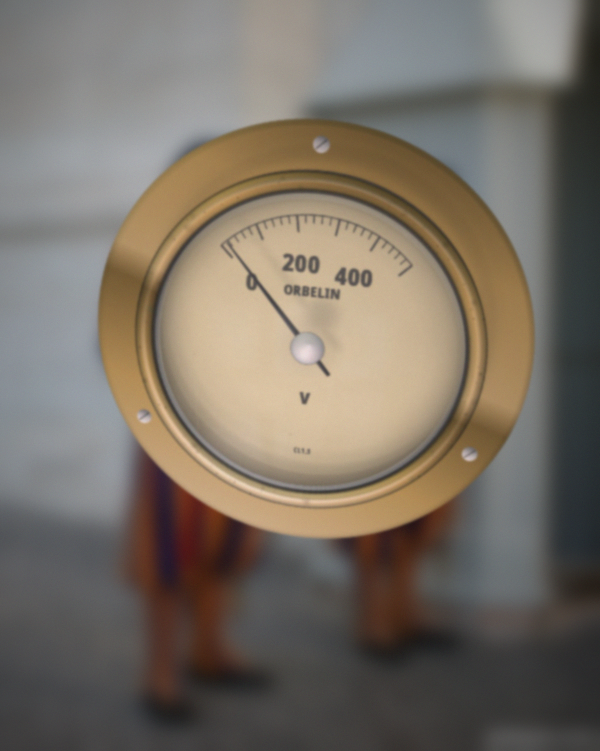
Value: 20 V
